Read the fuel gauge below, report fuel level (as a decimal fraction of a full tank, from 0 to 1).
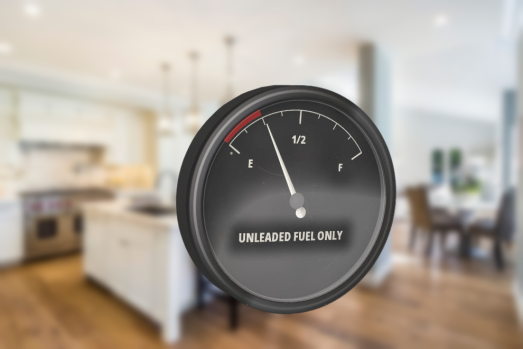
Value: 0.25
